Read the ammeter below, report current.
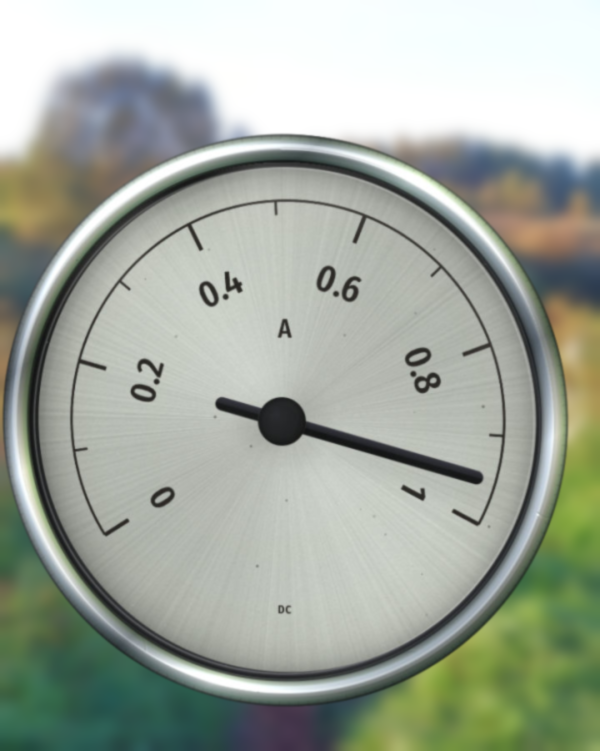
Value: 0.95 A
